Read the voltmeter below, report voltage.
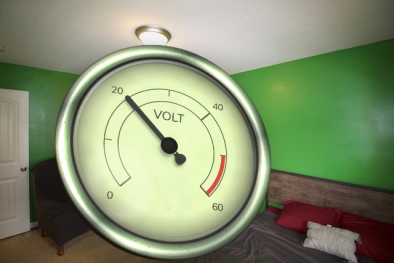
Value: 20 V
